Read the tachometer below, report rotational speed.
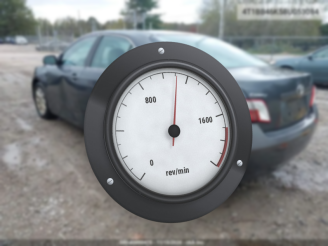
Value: 1100 rpm
